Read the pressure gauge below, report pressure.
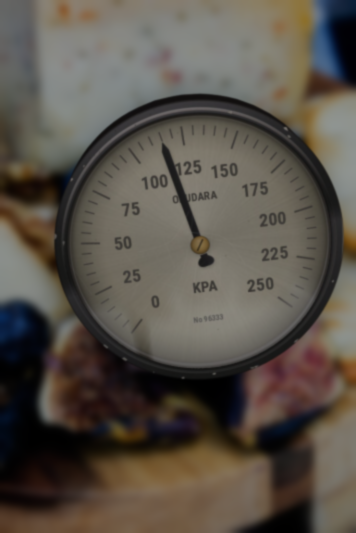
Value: 115 kPa
